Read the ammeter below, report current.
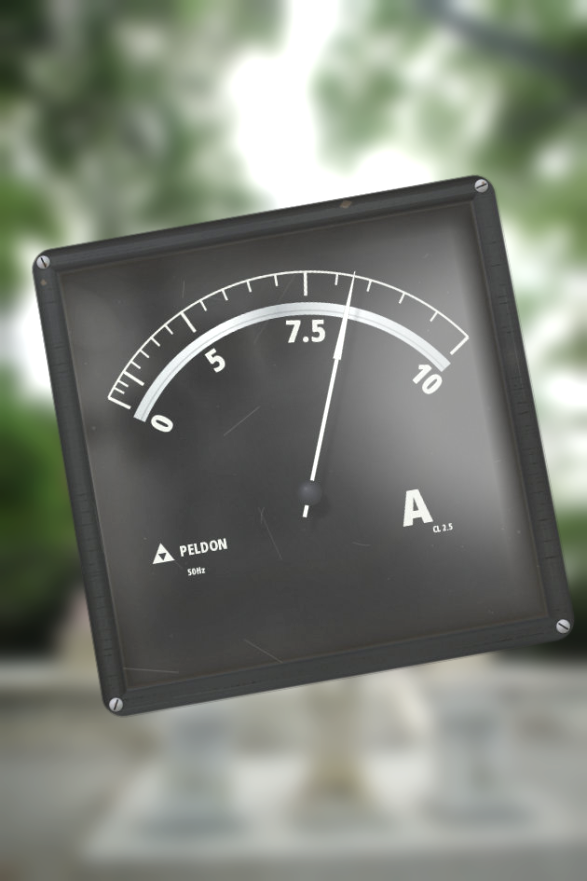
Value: 8.25 A
